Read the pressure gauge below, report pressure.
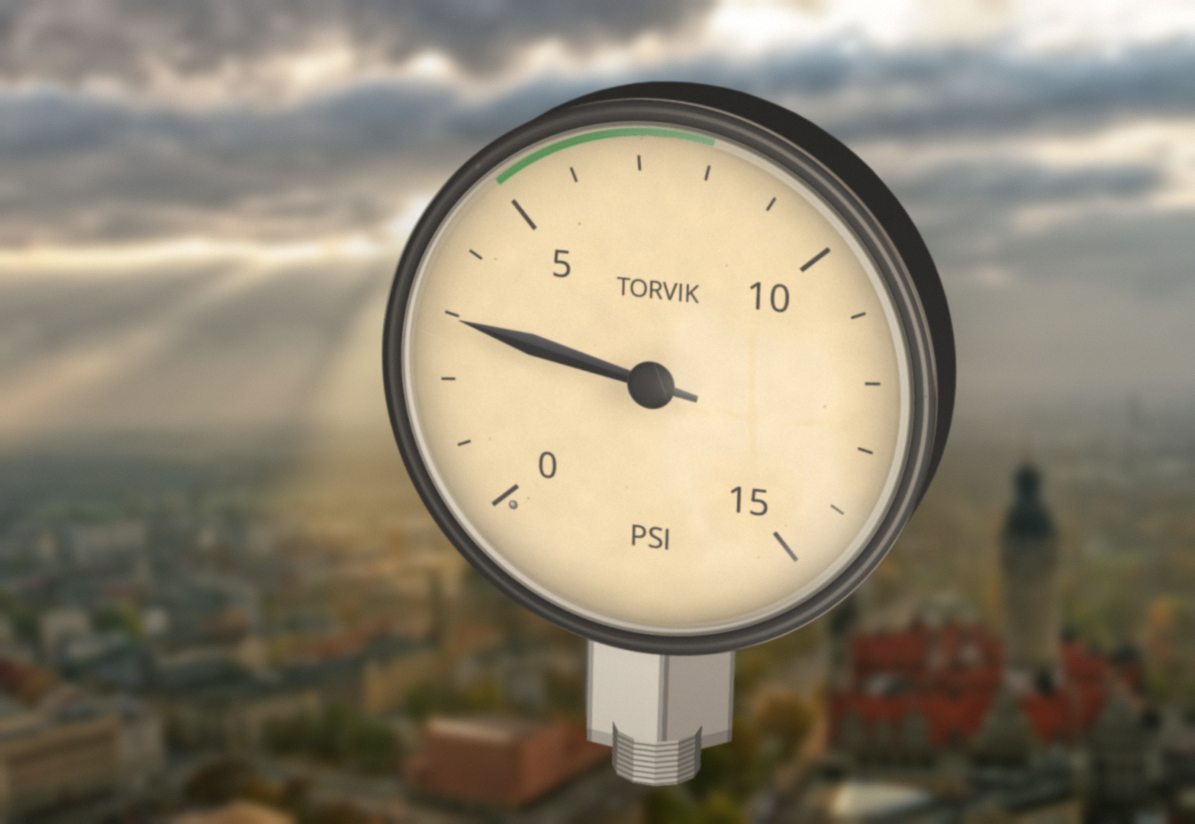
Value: 3 psi
